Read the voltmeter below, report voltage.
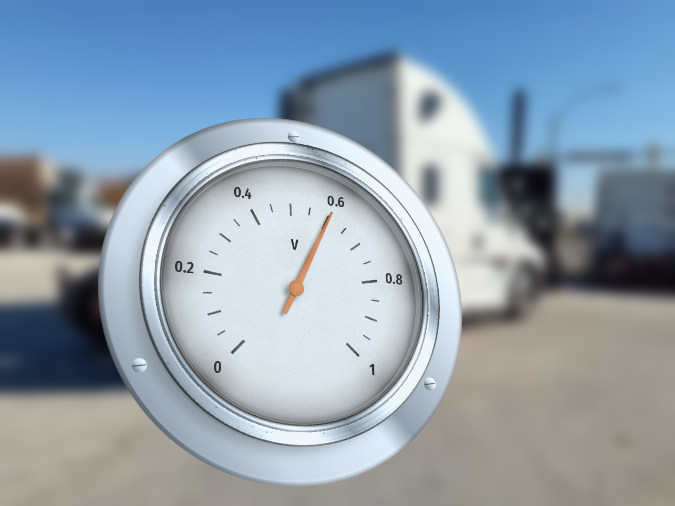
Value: 0.6 V
